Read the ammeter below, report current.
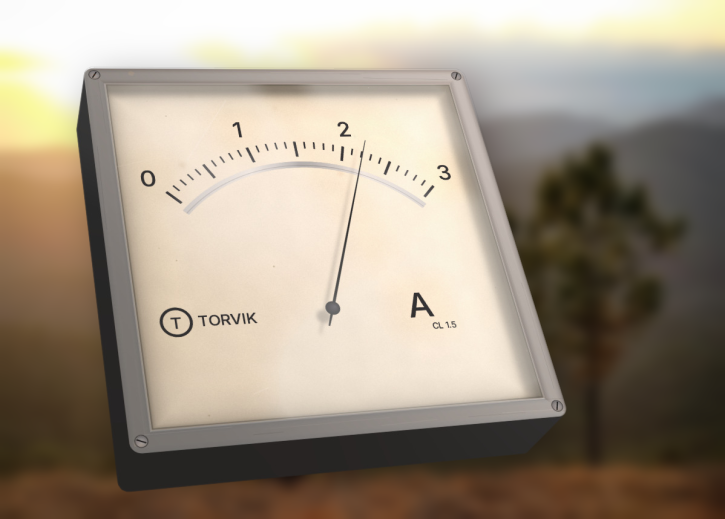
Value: 2.2 A
